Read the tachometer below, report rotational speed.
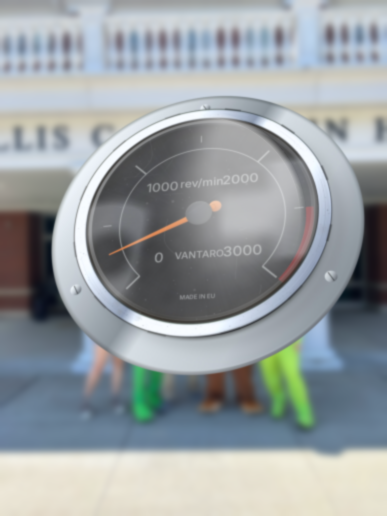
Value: 250 rpm
